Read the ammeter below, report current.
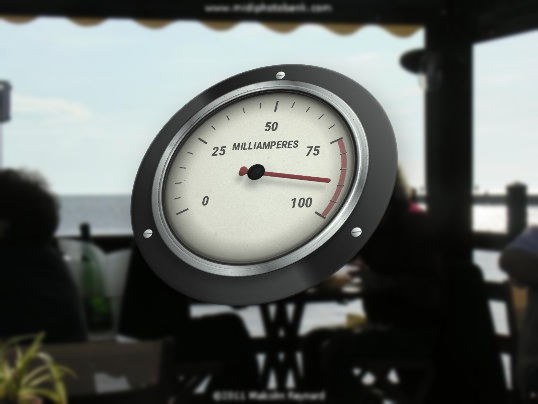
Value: 90 mA
